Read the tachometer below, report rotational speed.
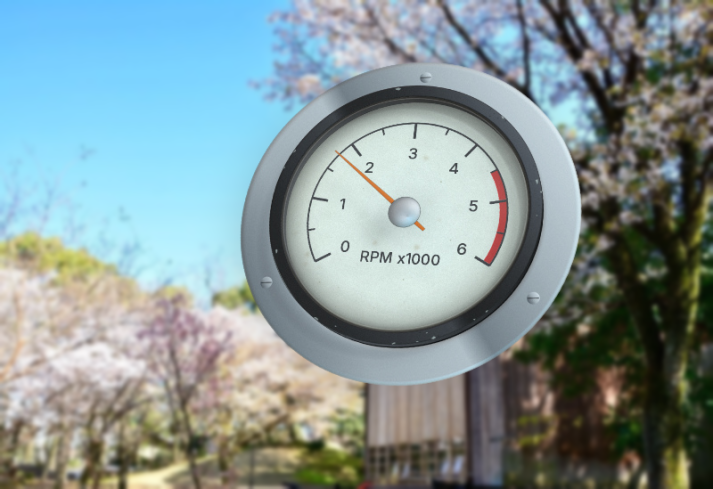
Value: 1750 rpm
